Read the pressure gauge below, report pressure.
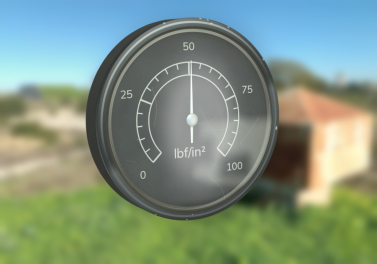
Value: 50 psi
